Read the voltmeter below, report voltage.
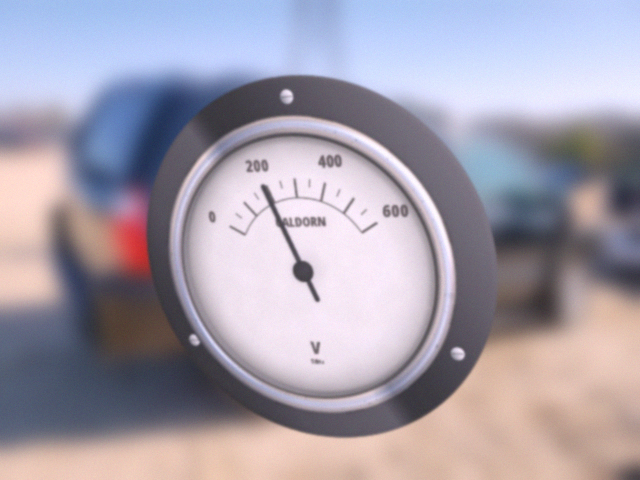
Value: 200 V
